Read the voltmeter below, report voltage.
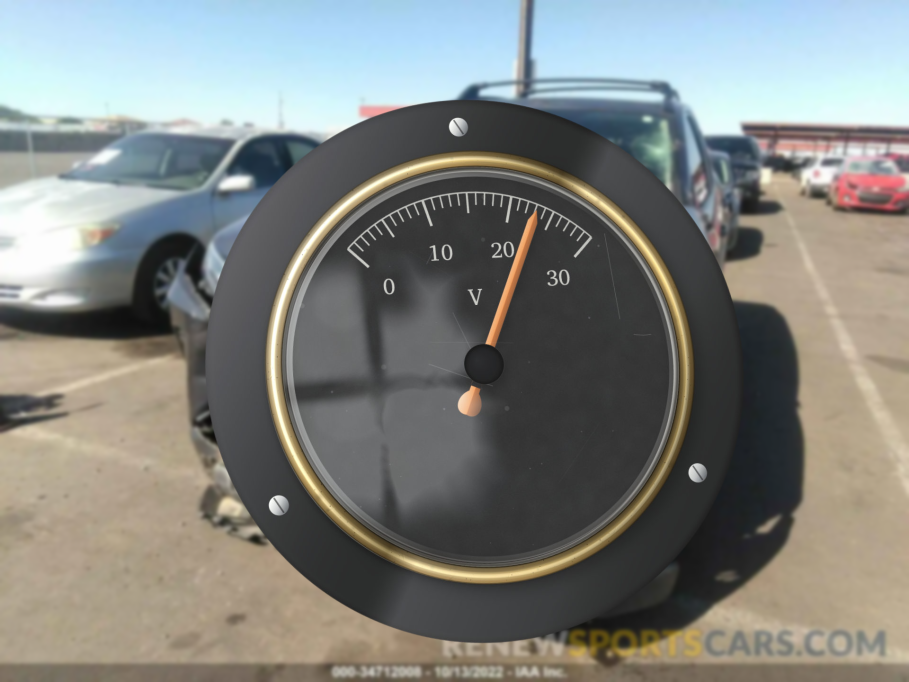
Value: 23 V
